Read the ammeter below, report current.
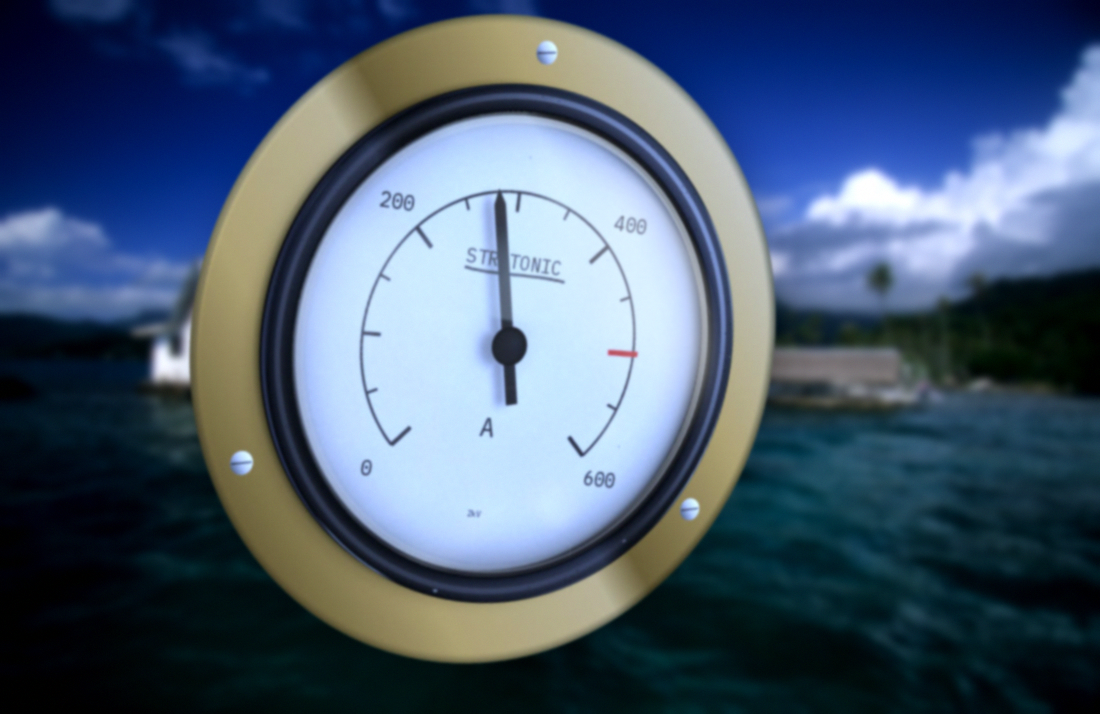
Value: 275 A
